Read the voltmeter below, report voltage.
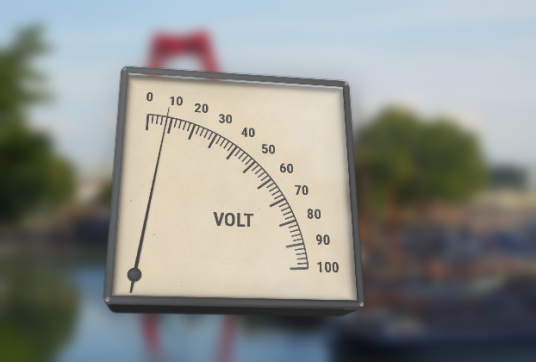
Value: 8 V
